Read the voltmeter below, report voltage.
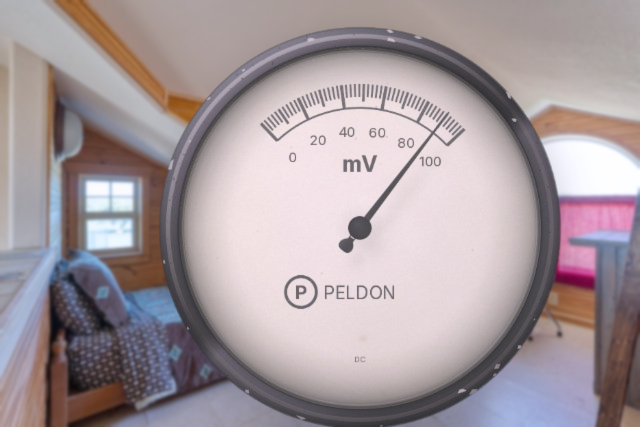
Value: 90 mV
